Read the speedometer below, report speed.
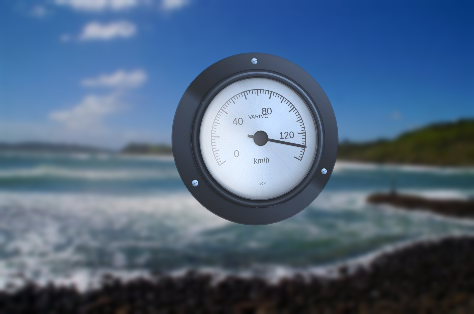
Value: 130 km/h
